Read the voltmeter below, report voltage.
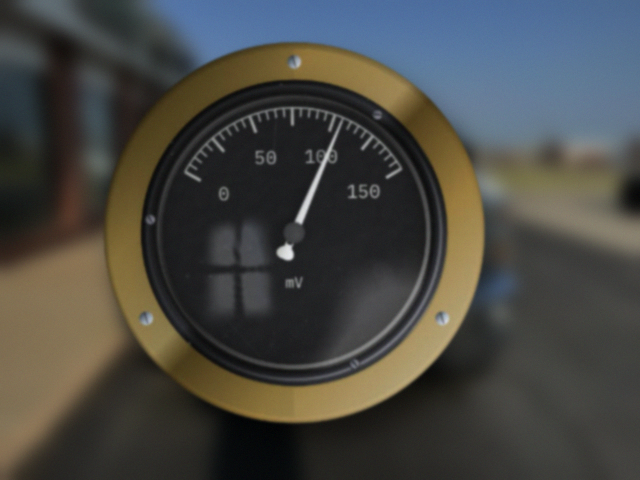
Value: 105 mV
